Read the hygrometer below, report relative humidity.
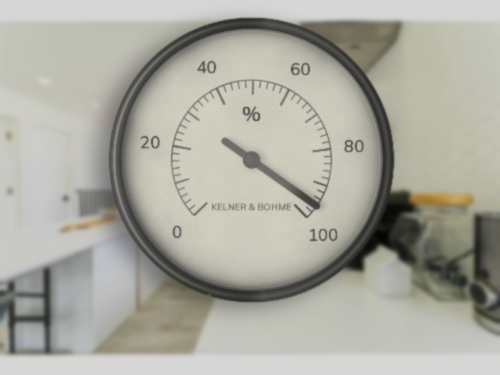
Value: 96 %
